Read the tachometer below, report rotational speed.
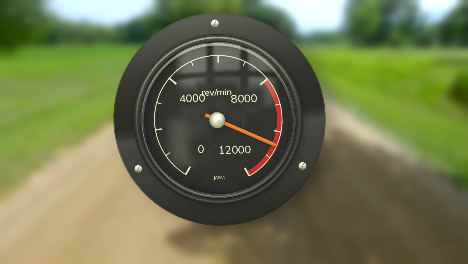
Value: 10500 rpm
